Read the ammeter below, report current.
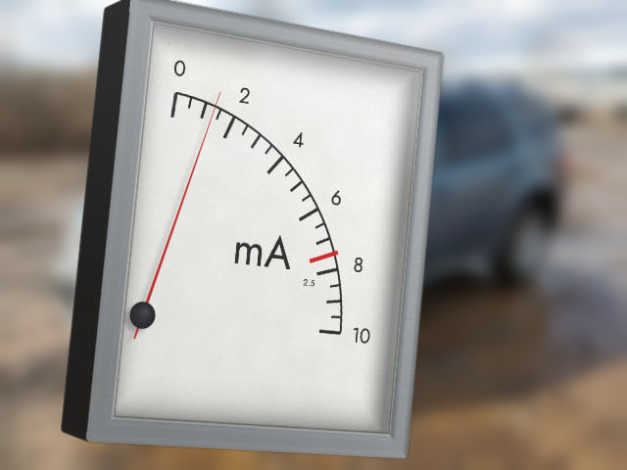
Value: 1.25 mA
